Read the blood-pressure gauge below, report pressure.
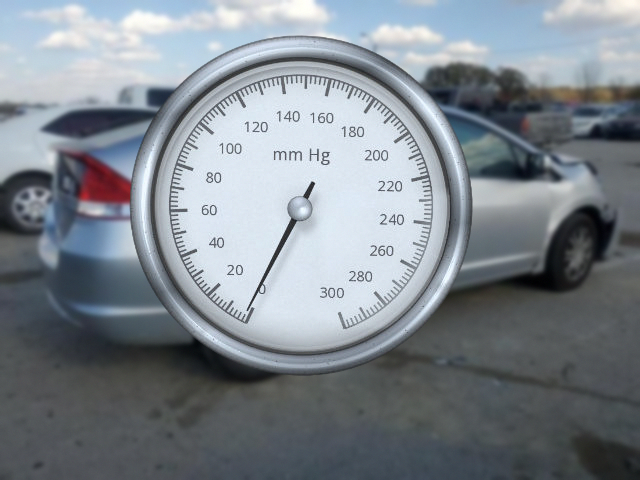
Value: 2 mmHg
